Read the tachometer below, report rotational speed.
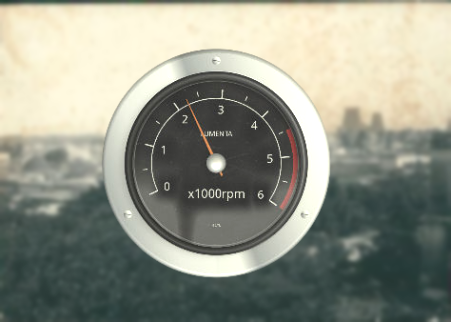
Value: 2250 rpm
